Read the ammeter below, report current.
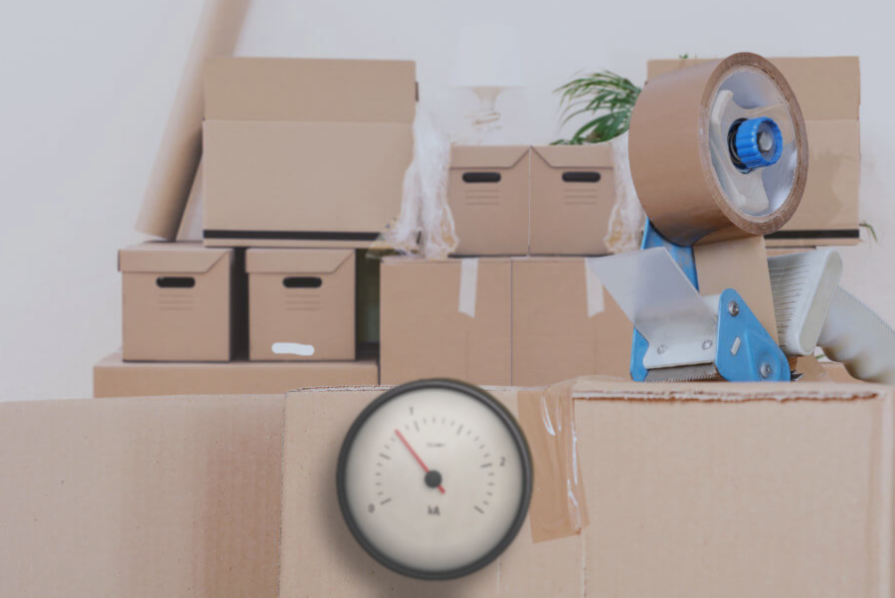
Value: 0.8 kA
